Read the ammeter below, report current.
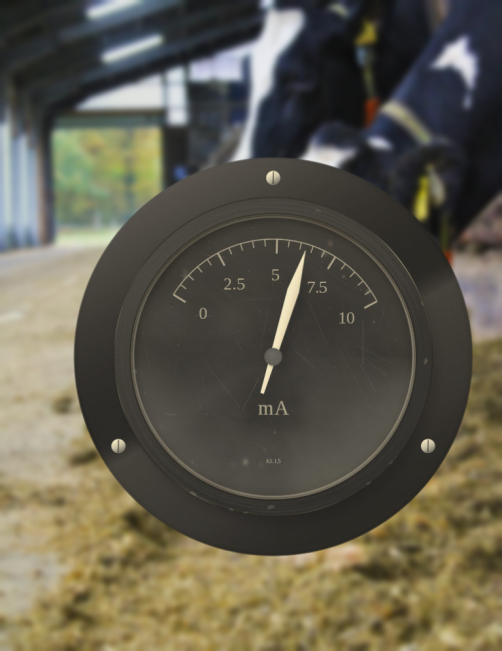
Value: 6.25 mA
